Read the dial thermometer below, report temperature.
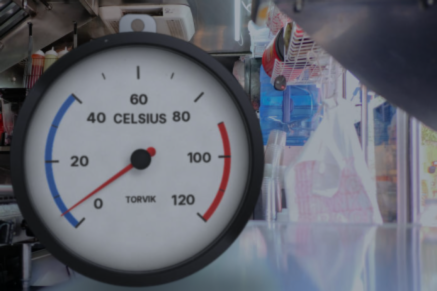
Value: 5 °C
